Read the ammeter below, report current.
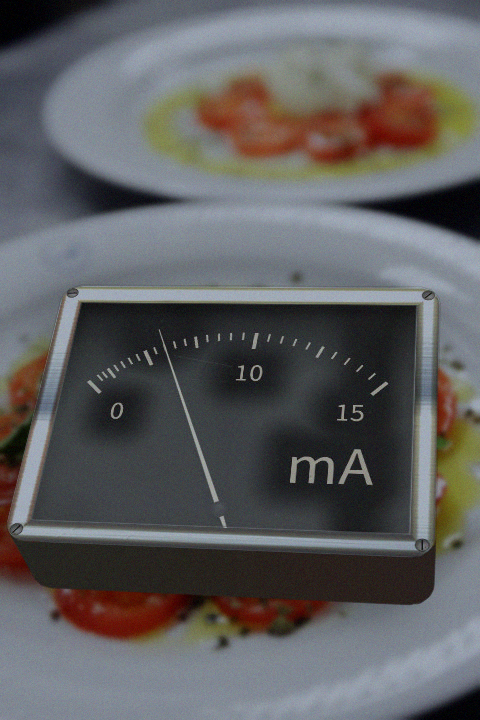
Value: 6 mA
